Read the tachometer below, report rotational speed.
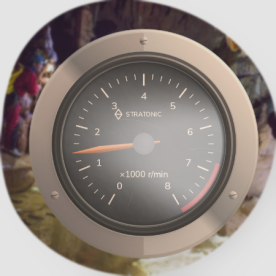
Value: 1400 rpm
